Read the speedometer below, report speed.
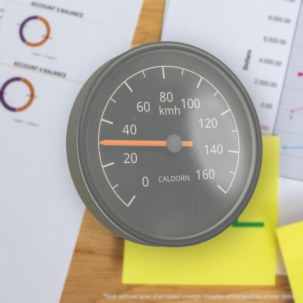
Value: 30 km/h
